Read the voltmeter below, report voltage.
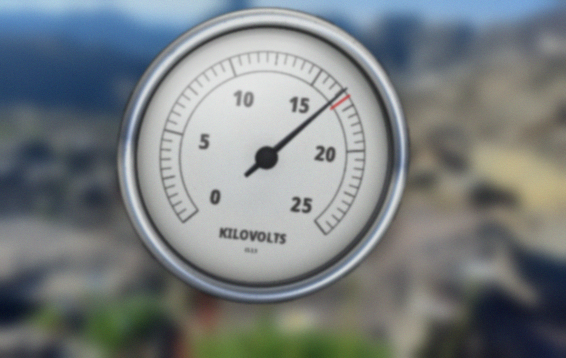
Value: 16.5 kV
